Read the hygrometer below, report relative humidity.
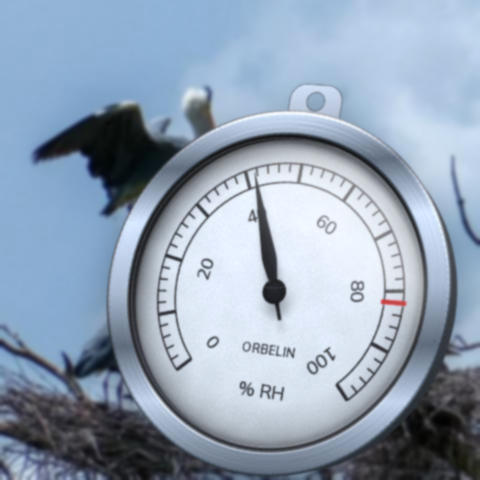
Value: 42 %
